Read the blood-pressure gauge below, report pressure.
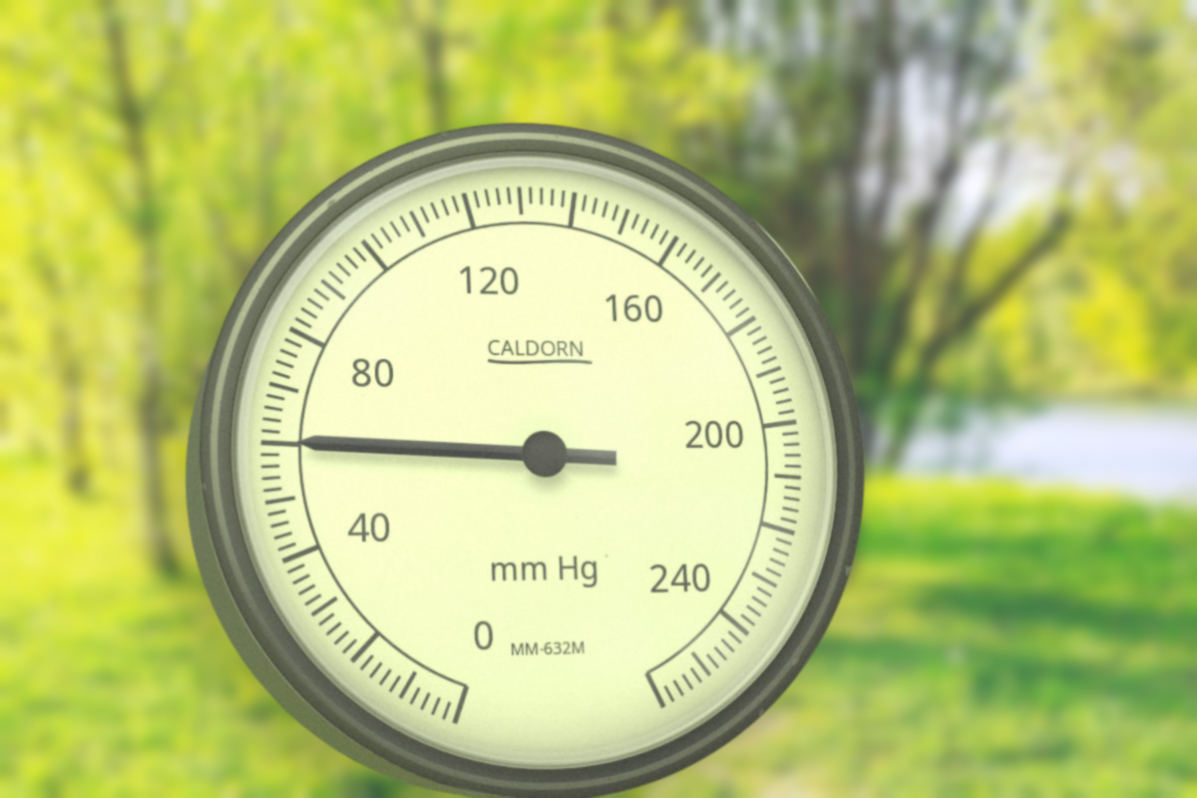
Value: 60 mmHg
